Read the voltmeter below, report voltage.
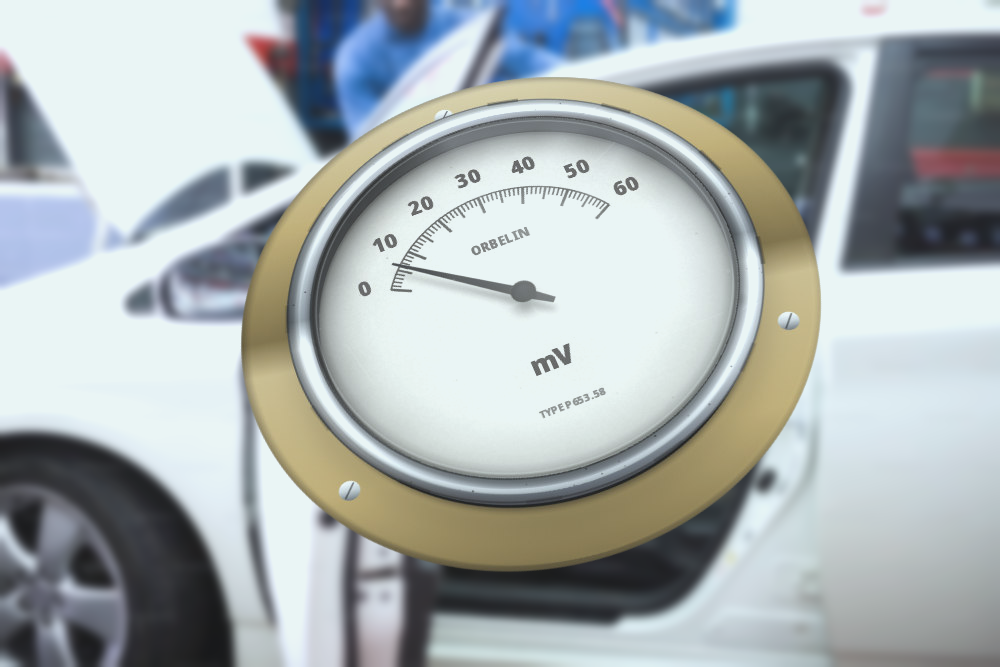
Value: 5 mV
